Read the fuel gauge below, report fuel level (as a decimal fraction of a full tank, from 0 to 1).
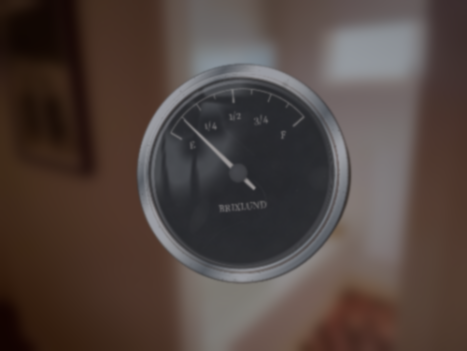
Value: 0.125
